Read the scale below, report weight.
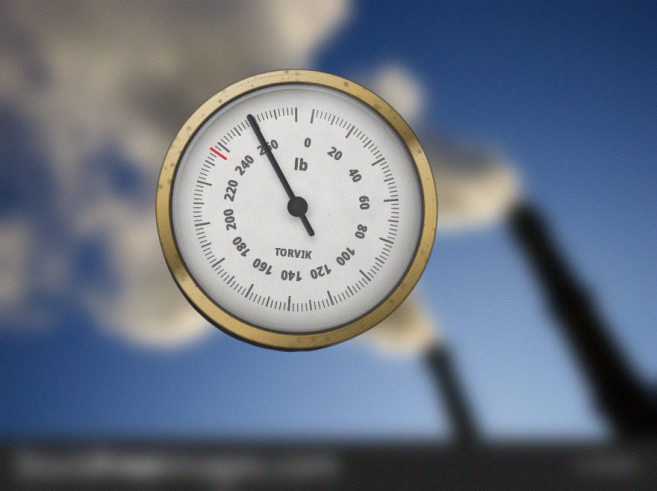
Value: 258 lb
